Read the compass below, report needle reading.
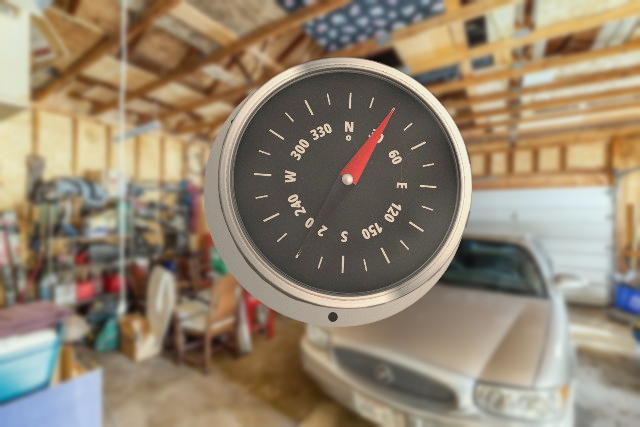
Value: 30 °
